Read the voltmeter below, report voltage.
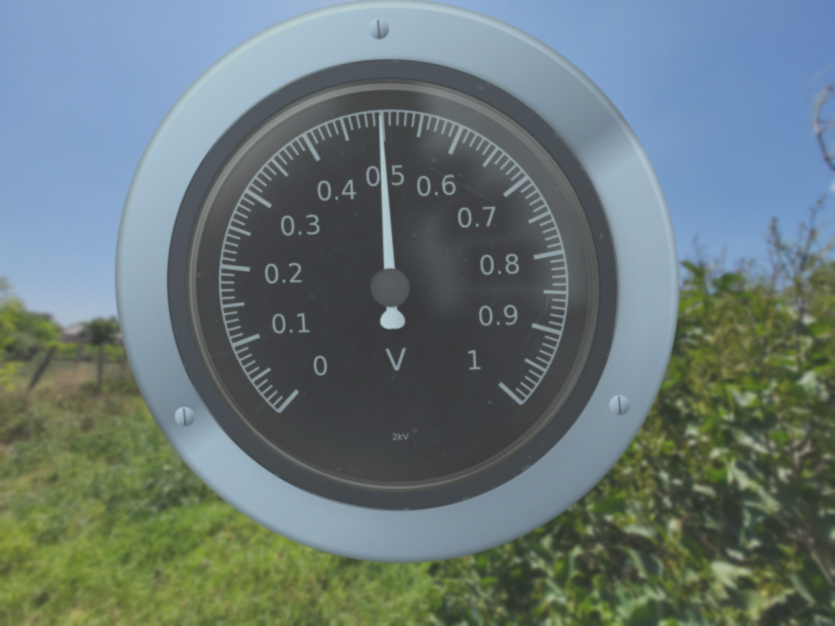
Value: 0.5 V
